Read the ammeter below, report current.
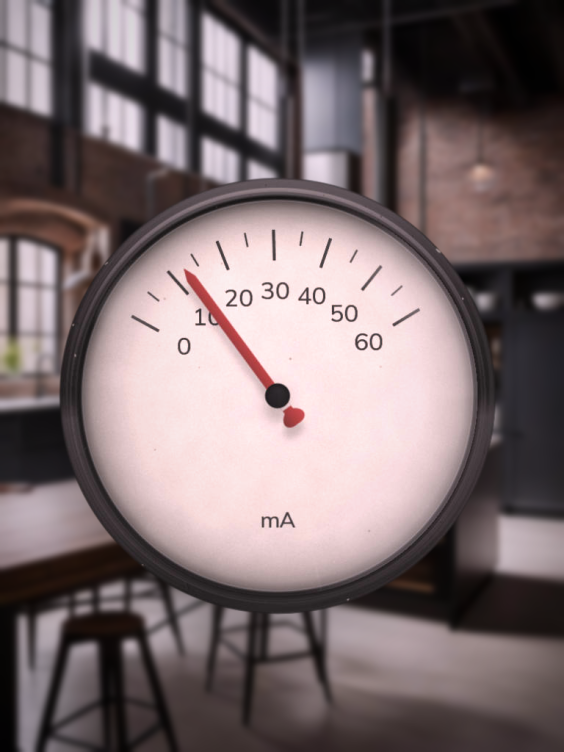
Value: 12.5 mA
